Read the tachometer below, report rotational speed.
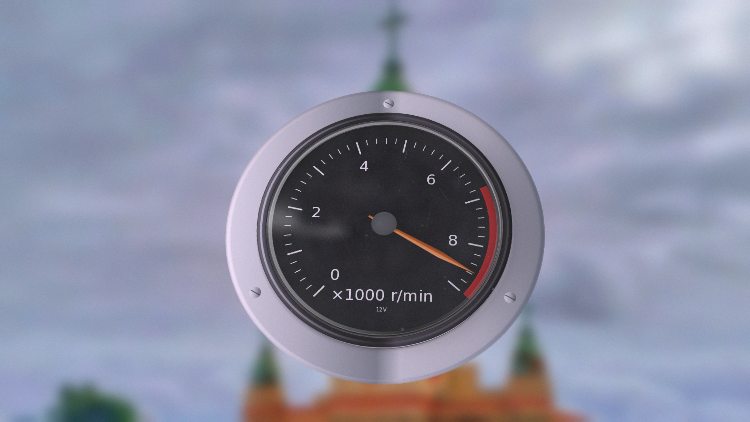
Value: 8600 rpm
